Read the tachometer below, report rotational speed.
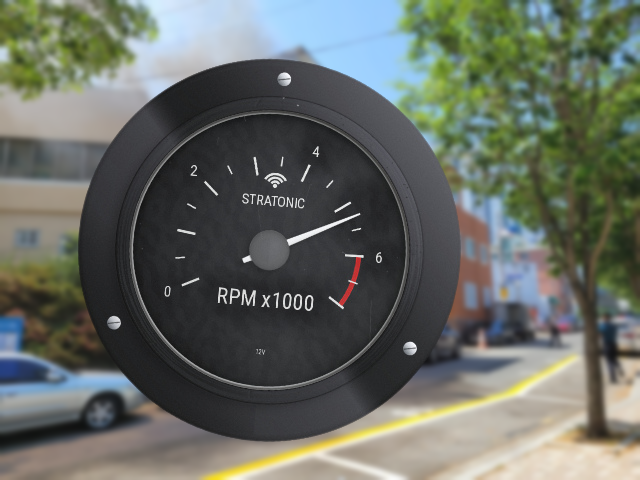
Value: 5250 rpm
